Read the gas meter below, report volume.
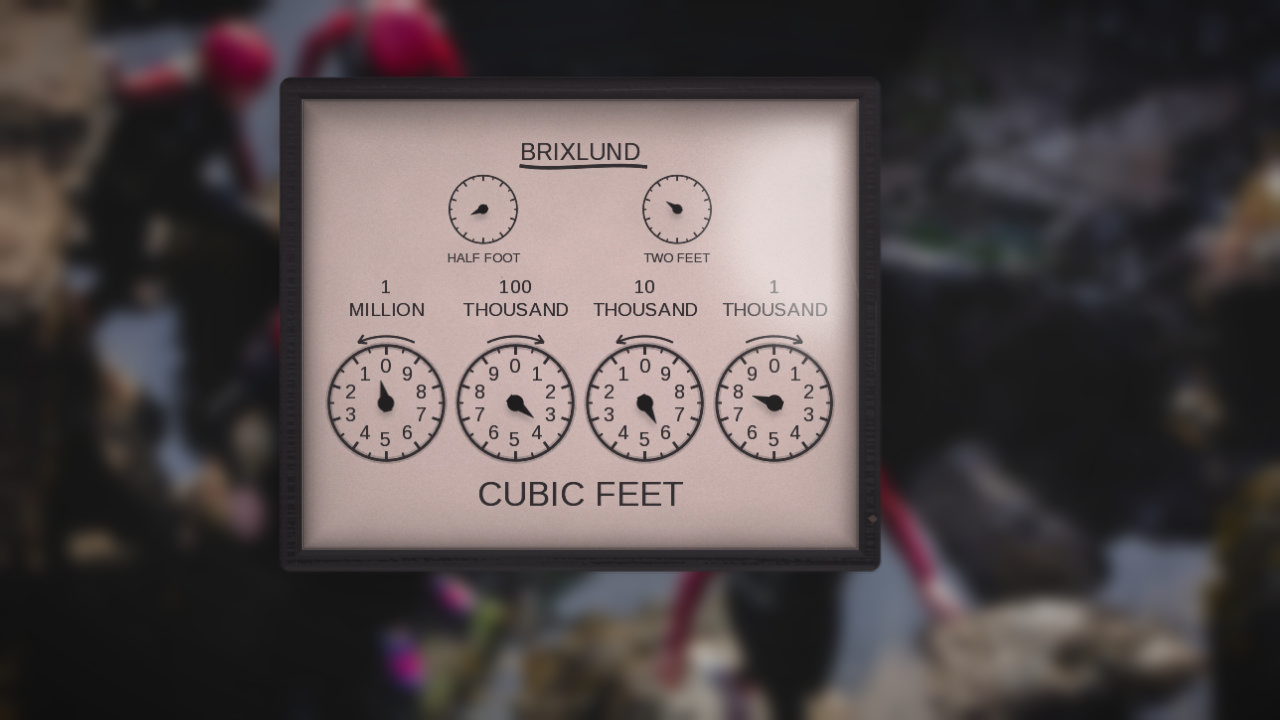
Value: 35800 ft³
